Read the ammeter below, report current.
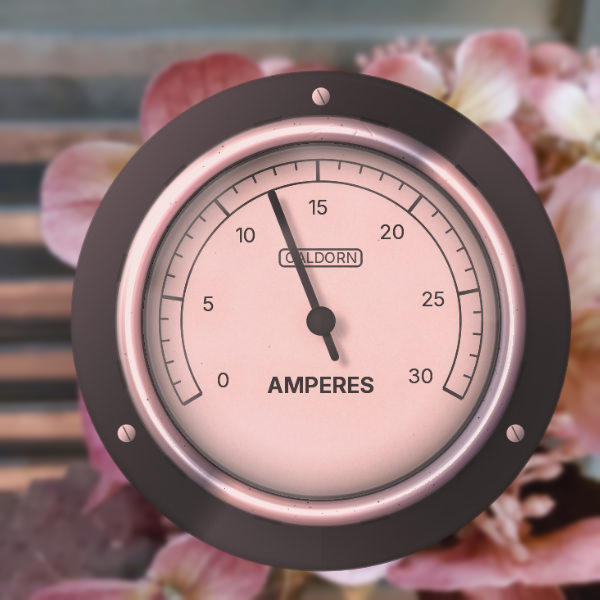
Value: 12.5 A
